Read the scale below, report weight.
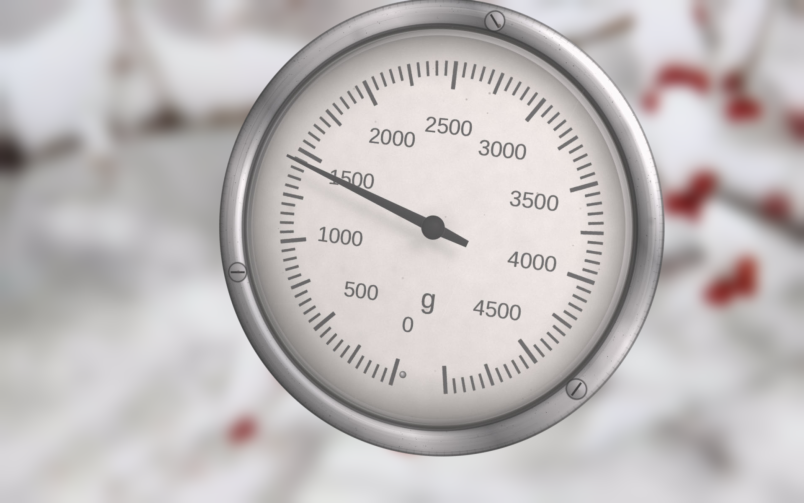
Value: 1450 g
